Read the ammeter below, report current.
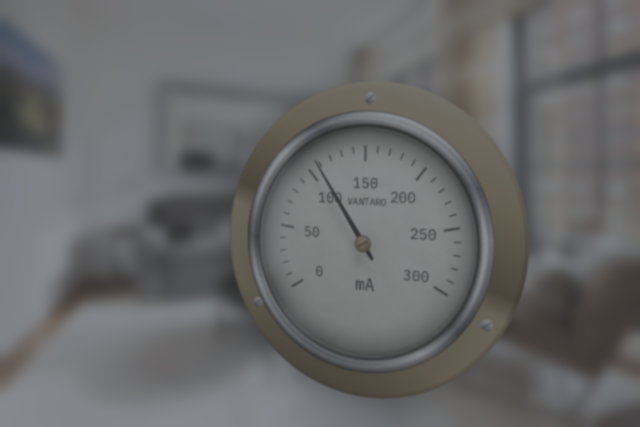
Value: 110 mA
